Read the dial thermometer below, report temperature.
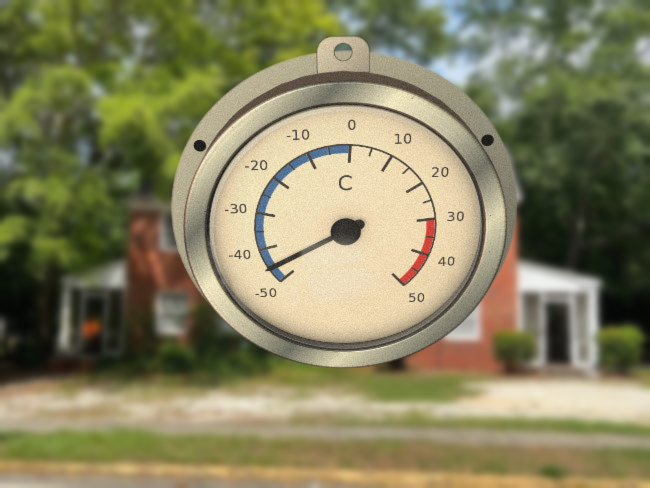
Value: -45 °C
